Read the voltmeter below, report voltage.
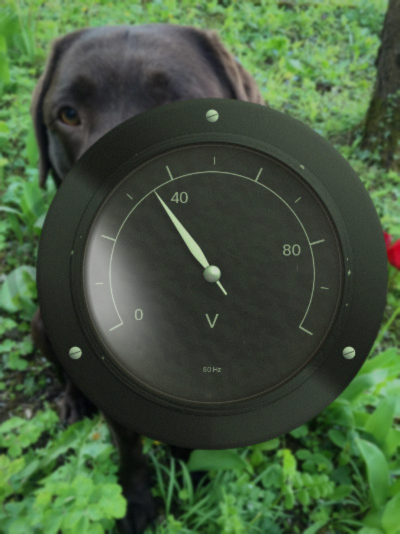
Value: 35 V
